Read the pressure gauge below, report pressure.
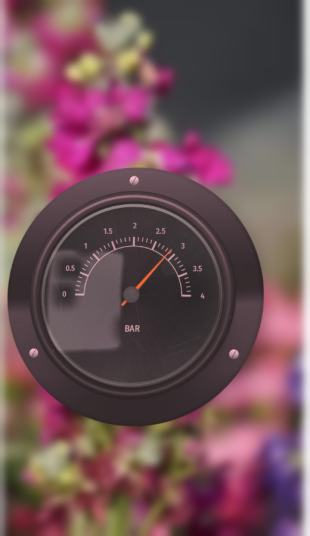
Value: 2.9 bar
